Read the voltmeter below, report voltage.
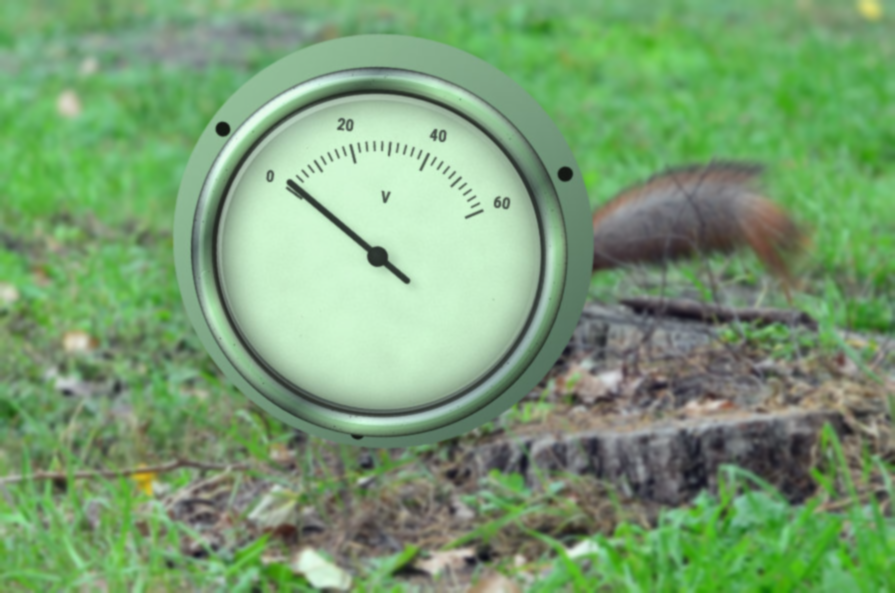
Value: 2 V
